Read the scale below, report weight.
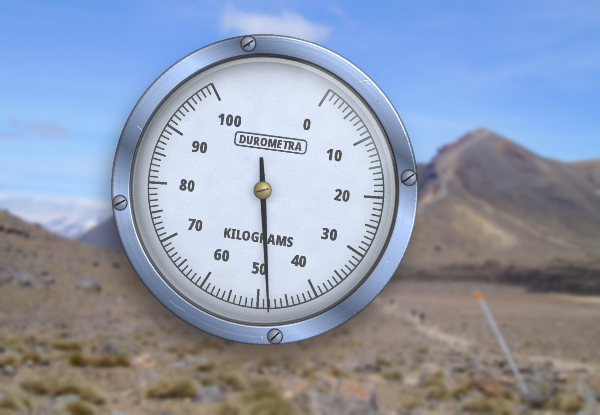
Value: 48 kg
